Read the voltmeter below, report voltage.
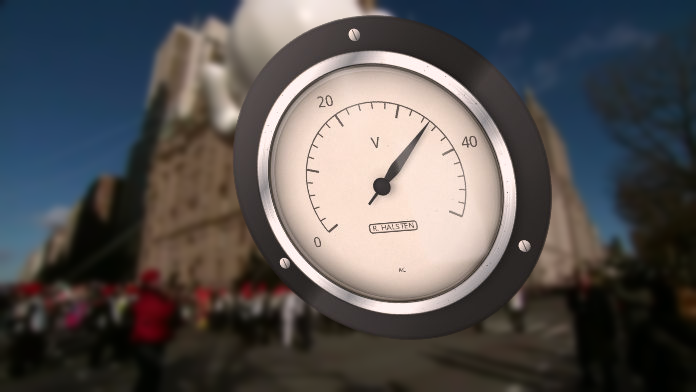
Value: 35 V
